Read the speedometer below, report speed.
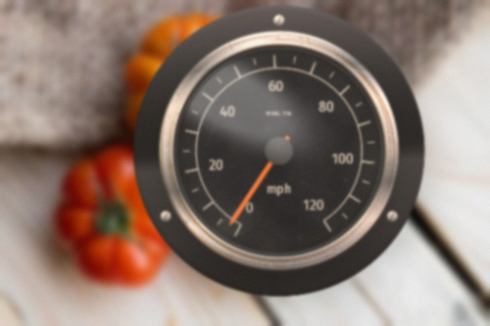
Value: 2.5 mph
